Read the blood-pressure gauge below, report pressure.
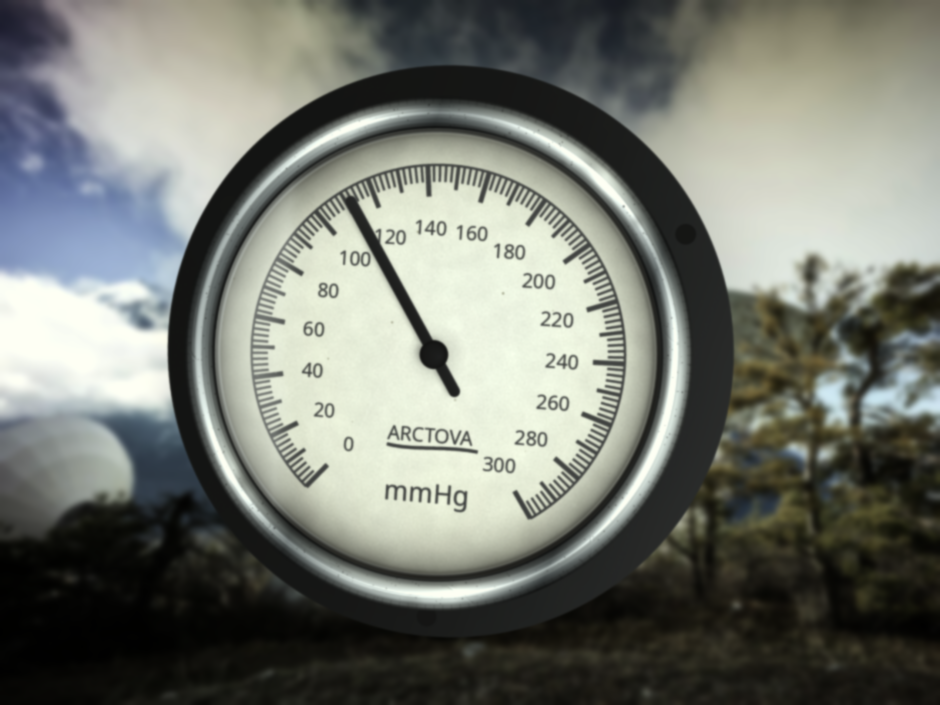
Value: 112 mmHg
